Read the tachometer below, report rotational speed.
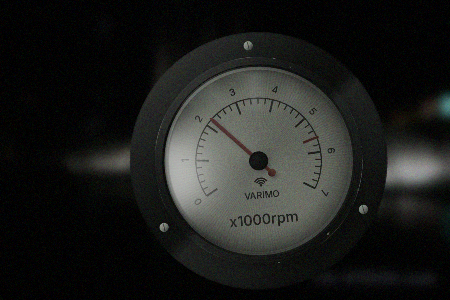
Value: 2200 rpm
